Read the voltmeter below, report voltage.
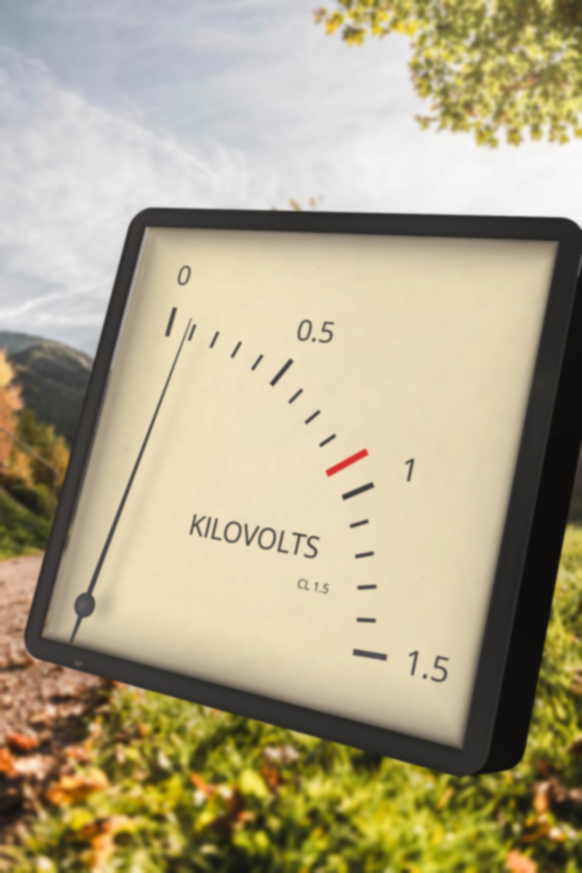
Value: 0.1 kV
